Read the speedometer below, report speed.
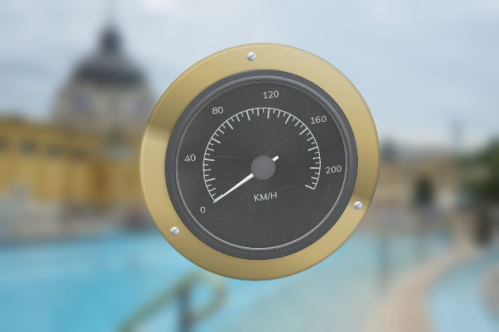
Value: 0 km/h
